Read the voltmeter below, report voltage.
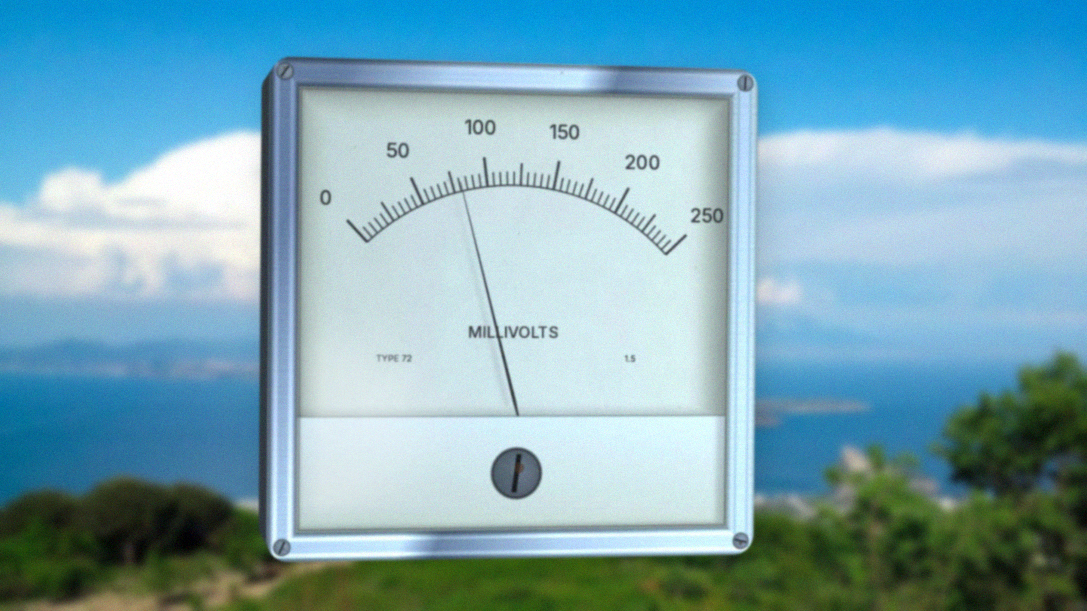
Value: 80 mV
